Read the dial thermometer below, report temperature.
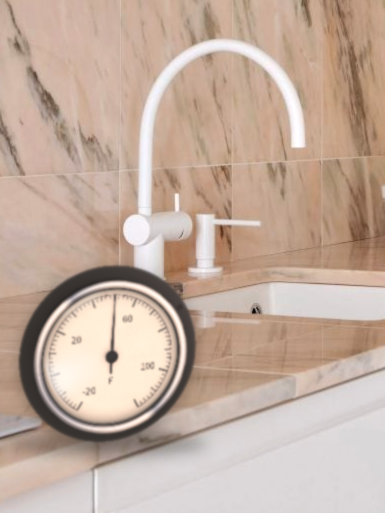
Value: 50 °F
